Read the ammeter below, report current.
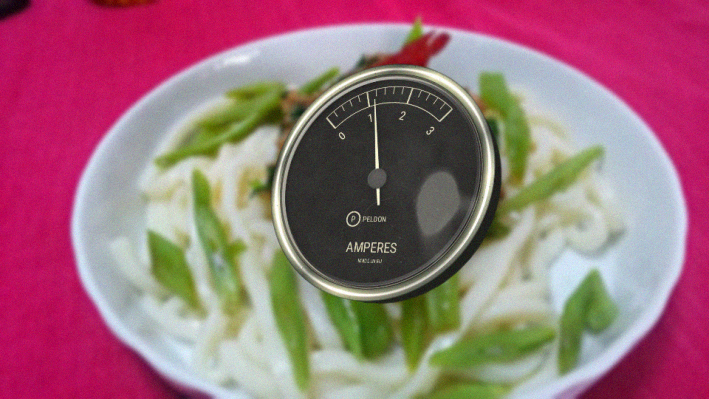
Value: 1.2 A
